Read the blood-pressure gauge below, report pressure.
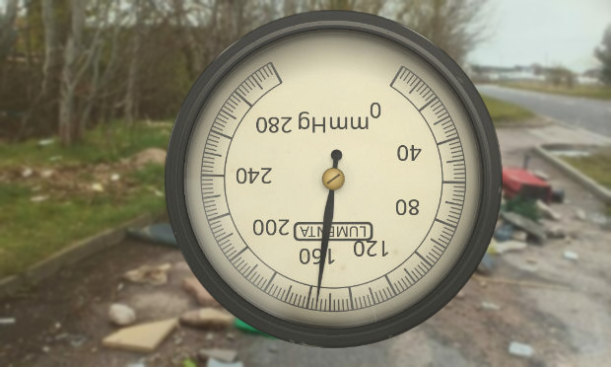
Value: 156 mmHg
